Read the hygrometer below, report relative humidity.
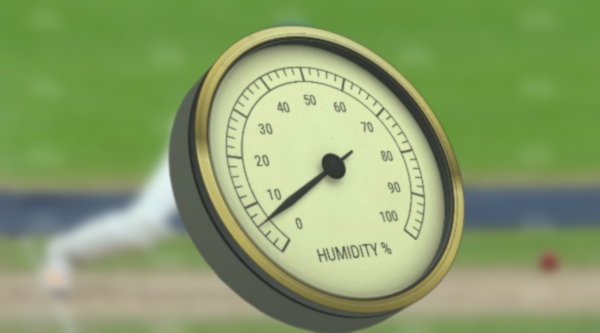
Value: 6 %
